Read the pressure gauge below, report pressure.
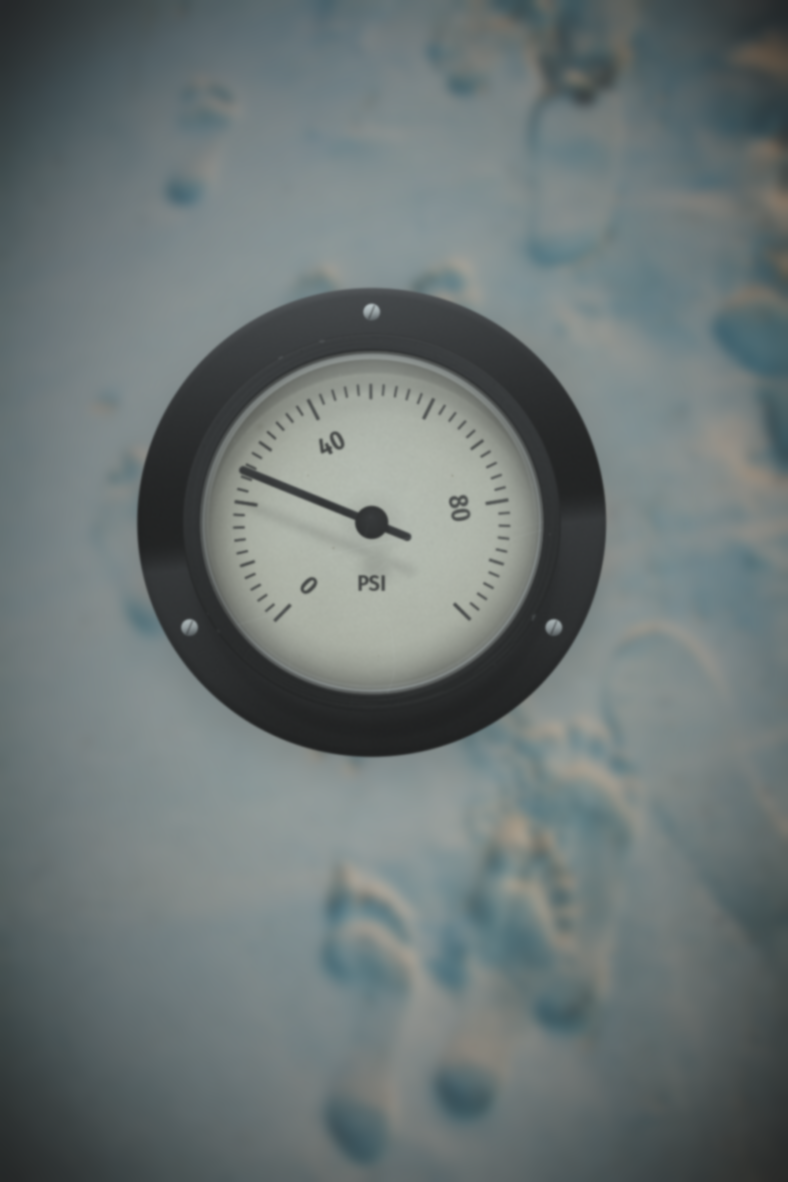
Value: 25 psi
